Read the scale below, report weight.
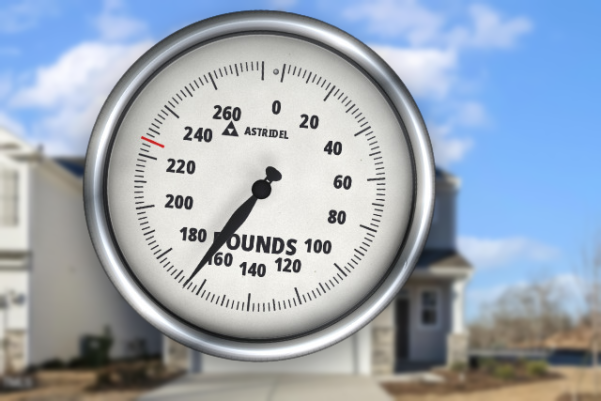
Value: 166 lb
